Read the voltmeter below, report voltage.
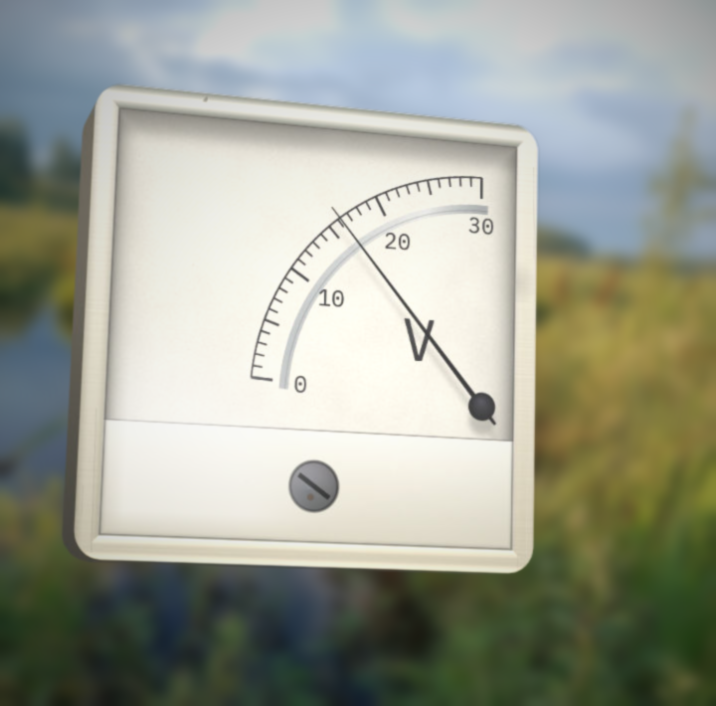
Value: 16 V
